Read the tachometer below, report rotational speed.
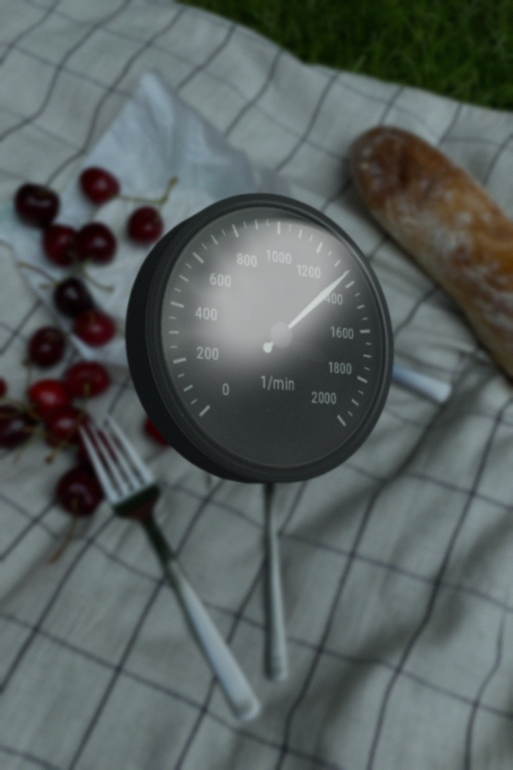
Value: 1350 rpm
